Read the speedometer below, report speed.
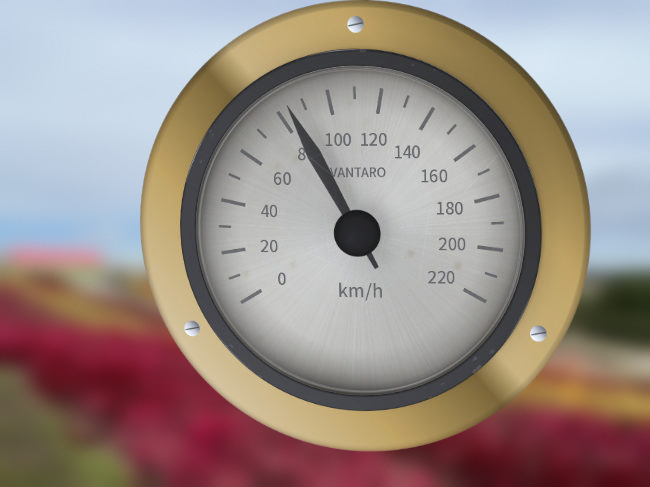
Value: 85 km/h
